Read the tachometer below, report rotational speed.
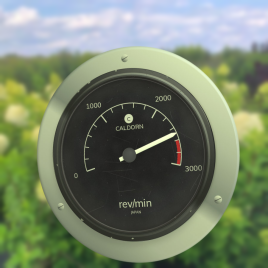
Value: 2500 rpm
